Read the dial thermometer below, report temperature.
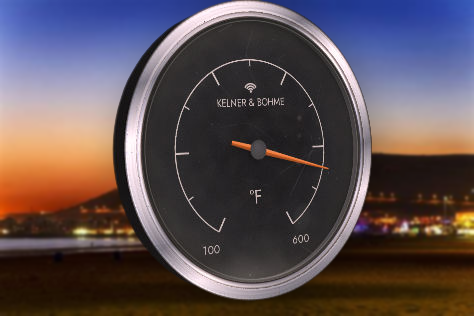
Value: 525 °F
